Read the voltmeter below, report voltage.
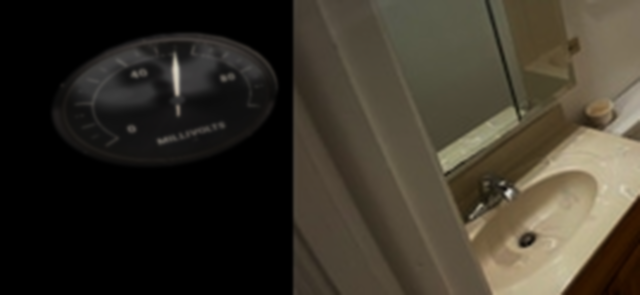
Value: 55 mV
